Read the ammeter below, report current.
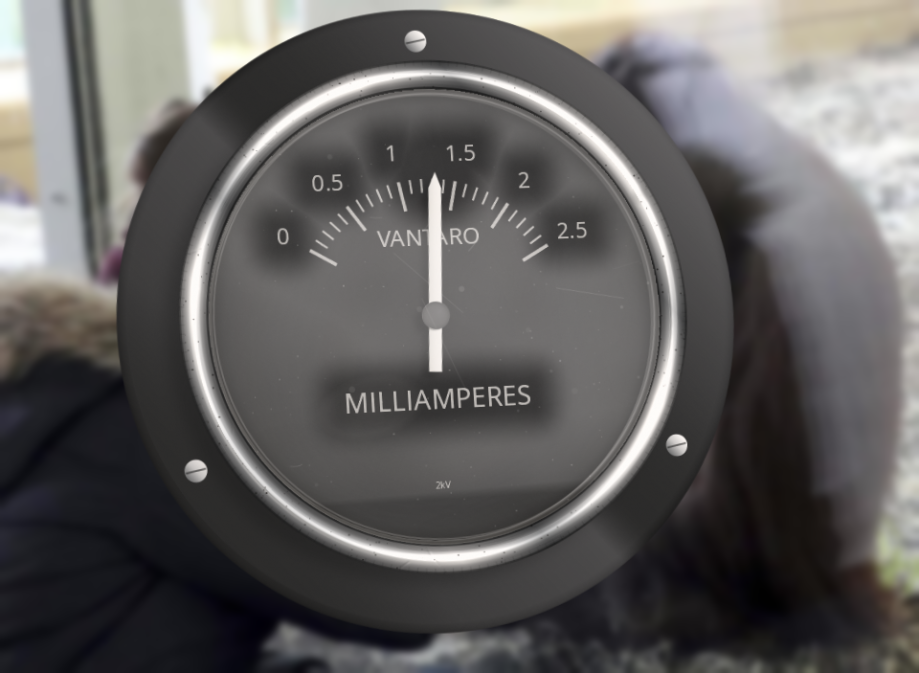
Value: 1.3 mA
